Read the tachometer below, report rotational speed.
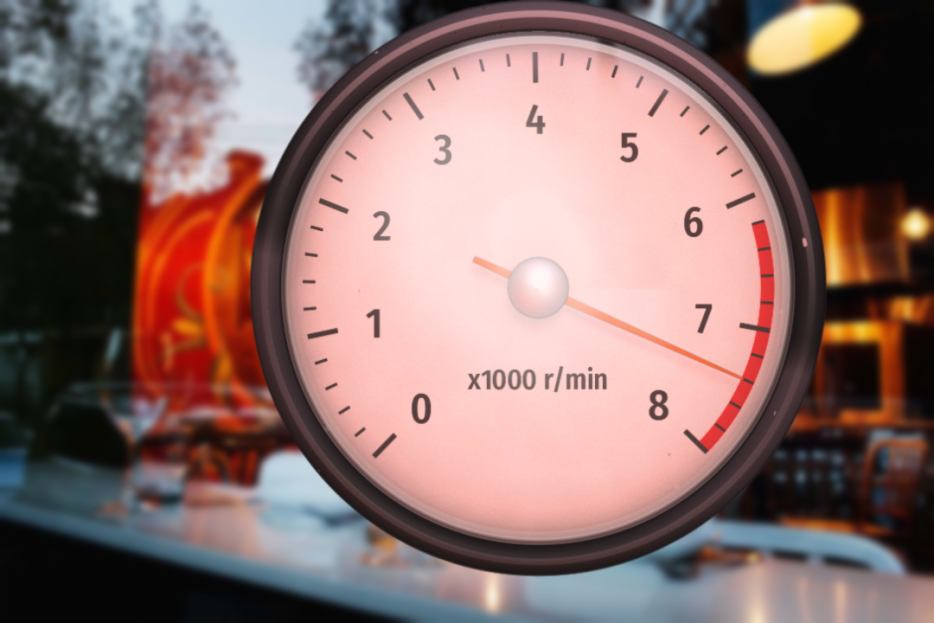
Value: 7400 rpm
